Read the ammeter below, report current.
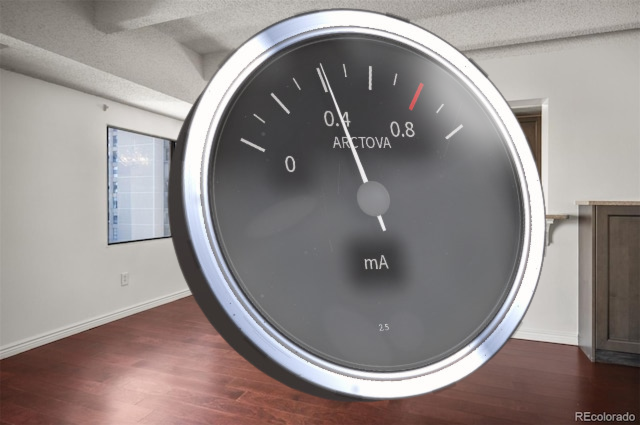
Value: 0.4 mA
